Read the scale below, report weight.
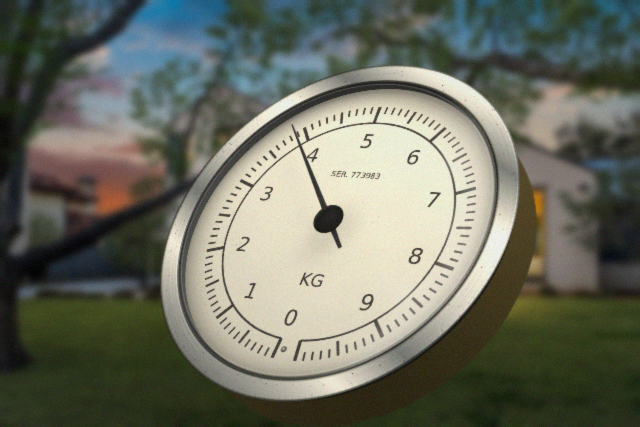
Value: 3.9 kg
